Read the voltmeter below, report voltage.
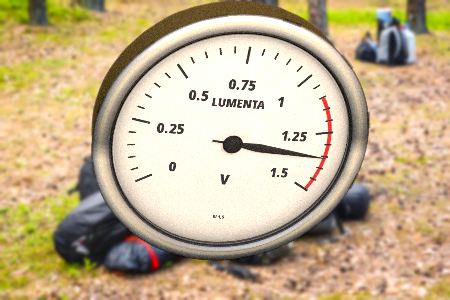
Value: 1.35 V
